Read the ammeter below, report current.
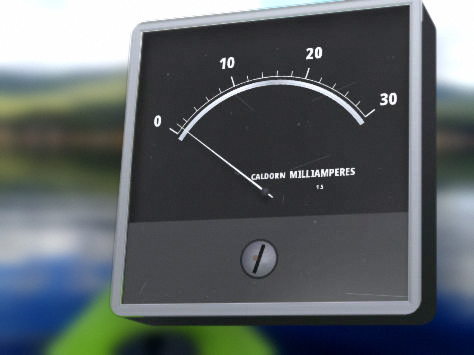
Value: 1 mA
